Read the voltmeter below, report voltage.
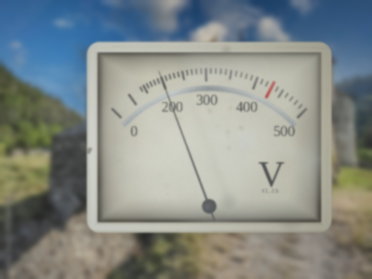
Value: 200 V
